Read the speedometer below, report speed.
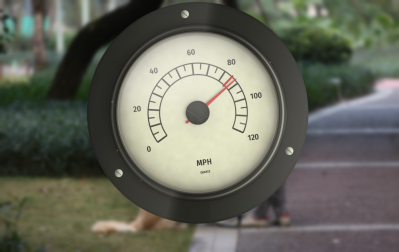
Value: 87.5 mph
